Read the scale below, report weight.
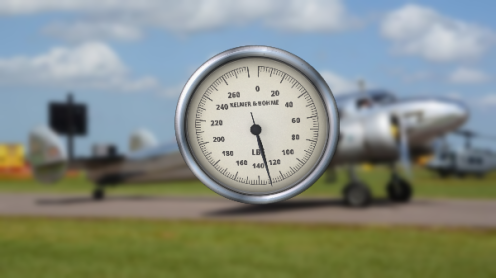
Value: 130 lb
